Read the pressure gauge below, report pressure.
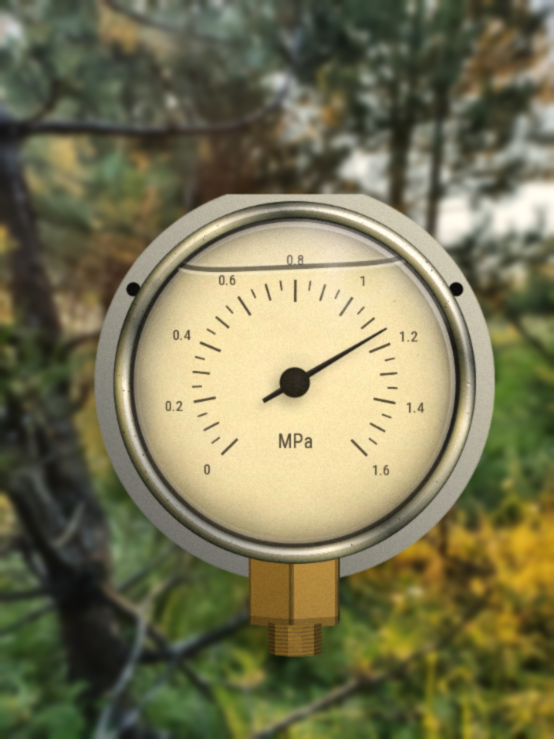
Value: 1.15 MPa
